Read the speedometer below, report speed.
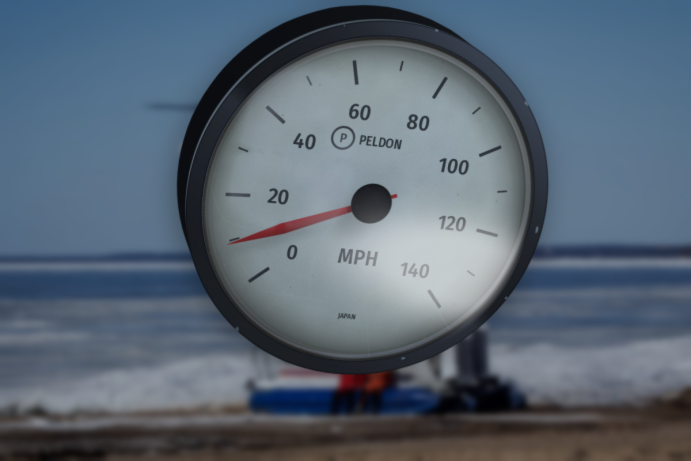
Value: 10 mph
